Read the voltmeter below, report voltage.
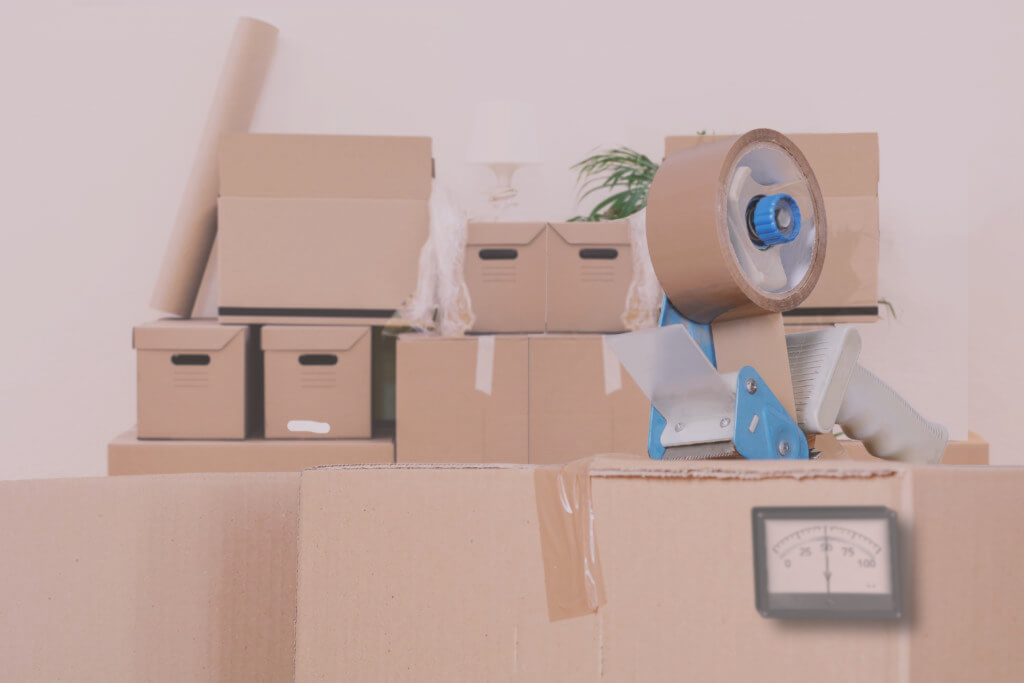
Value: 50 V
